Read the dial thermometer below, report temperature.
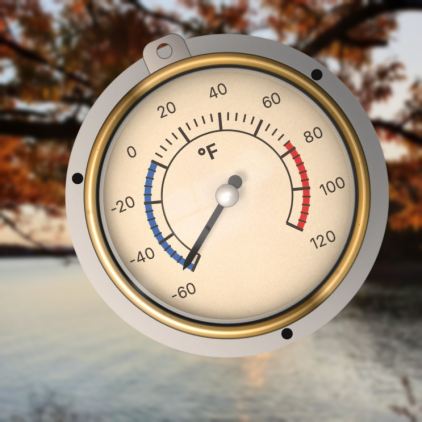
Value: -56 °F
